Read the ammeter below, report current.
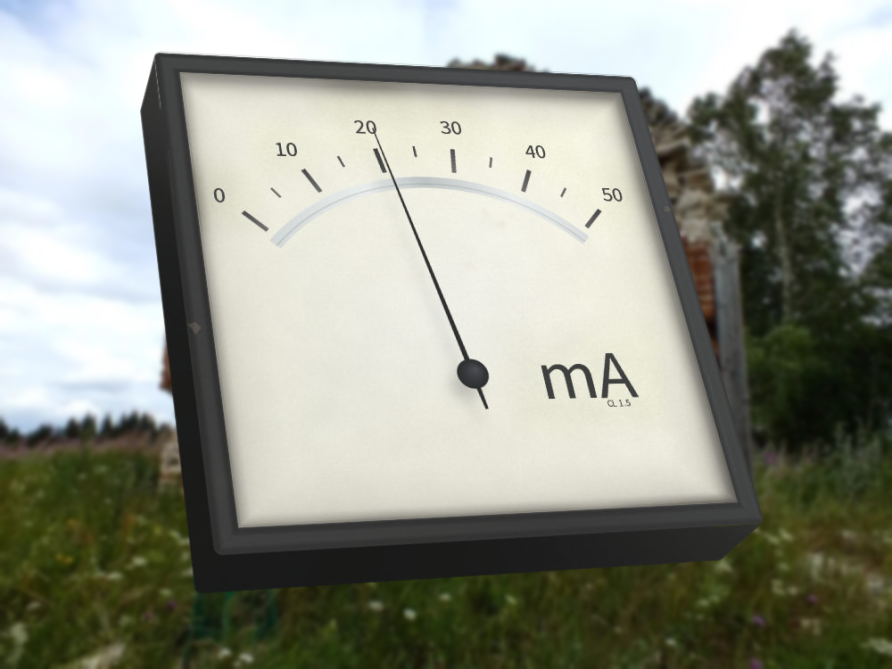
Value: 20 mA
